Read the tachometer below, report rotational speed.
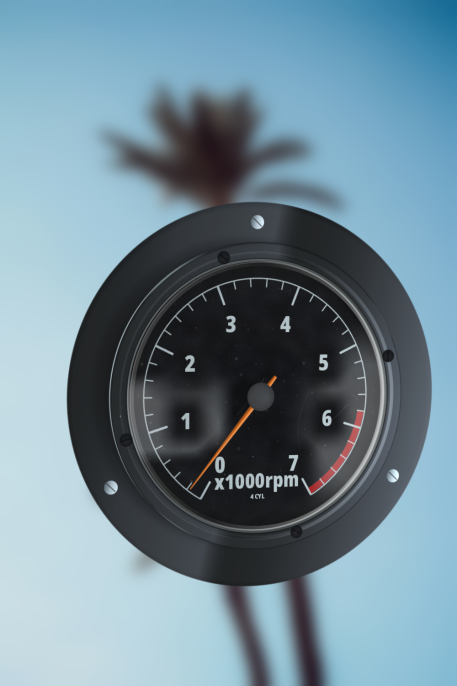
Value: 200 rpm
